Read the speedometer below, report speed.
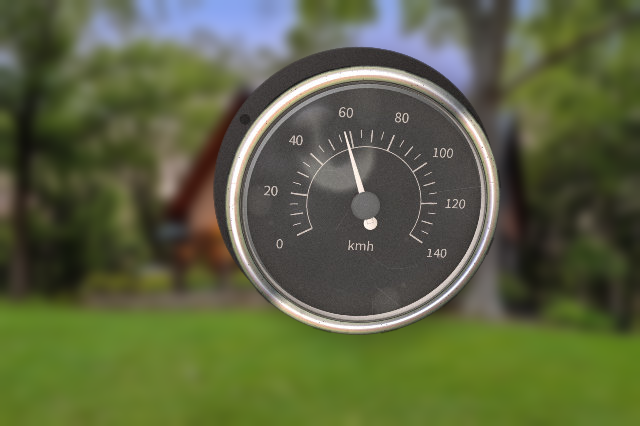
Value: 57.5 km/h
